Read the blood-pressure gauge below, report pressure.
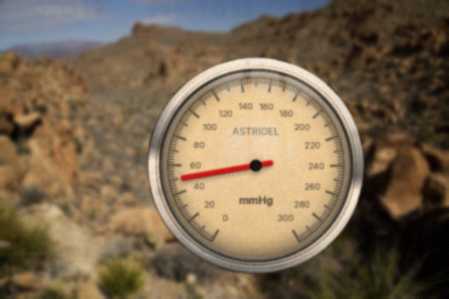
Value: 50 mmHg
